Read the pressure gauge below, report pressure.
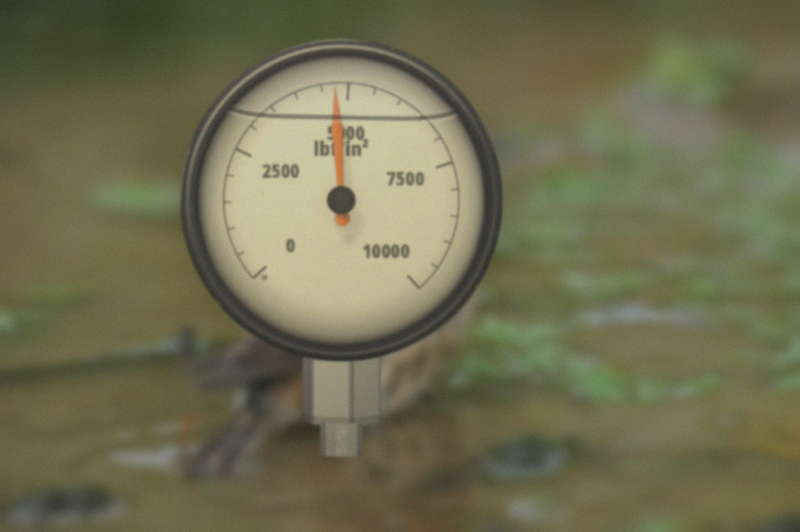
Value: 4750 psi
